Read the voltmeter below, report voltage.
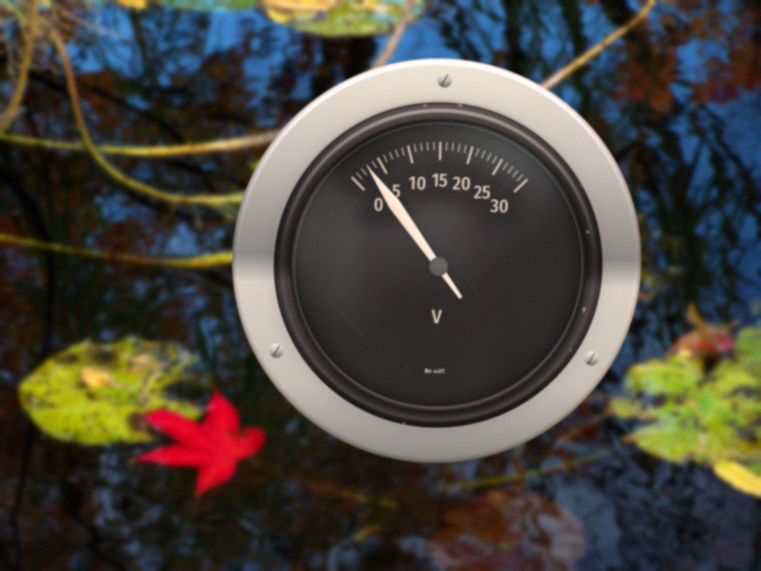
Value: 3 V
